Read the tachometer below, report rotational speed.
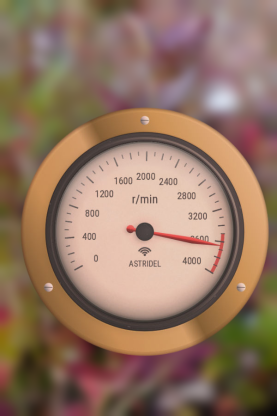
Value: 3650 rpm
